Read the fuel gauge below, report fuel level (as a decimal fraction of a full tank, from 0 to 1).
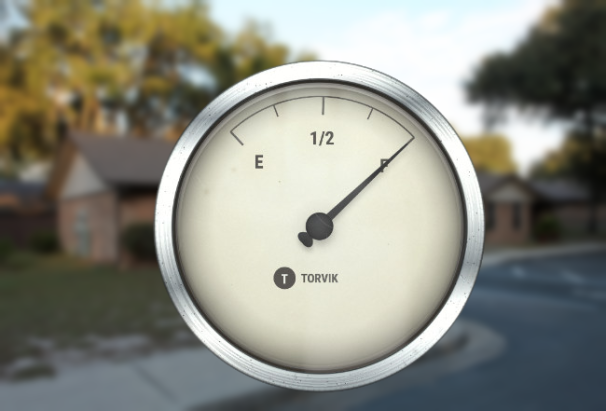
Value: 1
